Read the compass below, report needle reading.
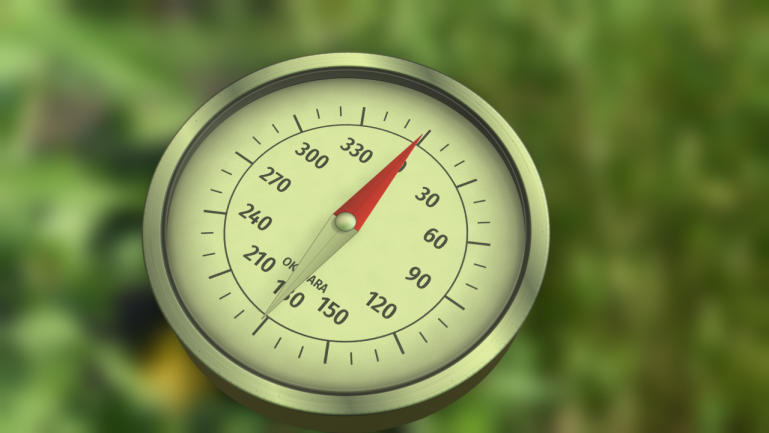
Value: 0 °
